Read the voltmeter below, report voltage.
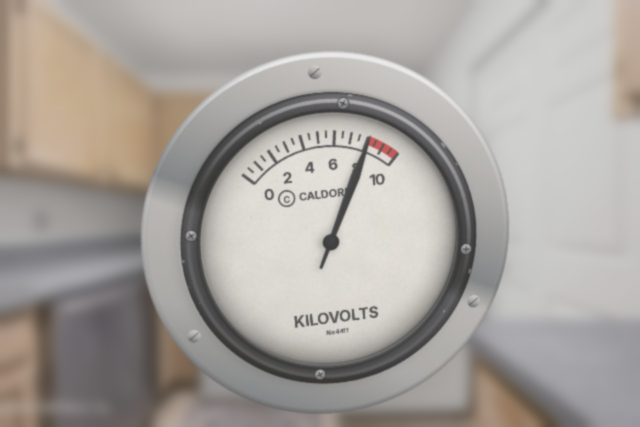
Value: 8 kV
